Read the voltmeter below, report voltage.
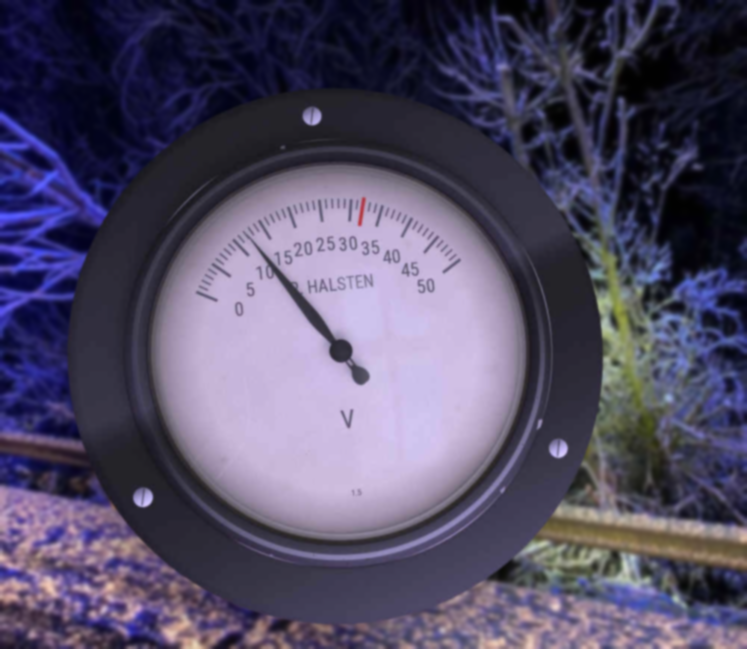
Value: 12 V
